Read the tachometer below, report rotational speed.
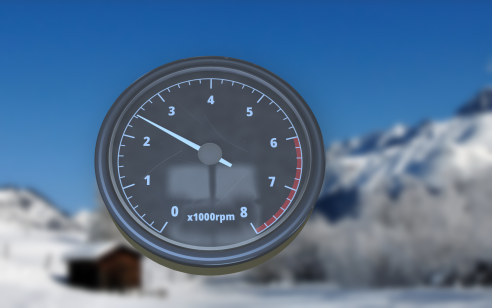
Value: 2400 rpm
